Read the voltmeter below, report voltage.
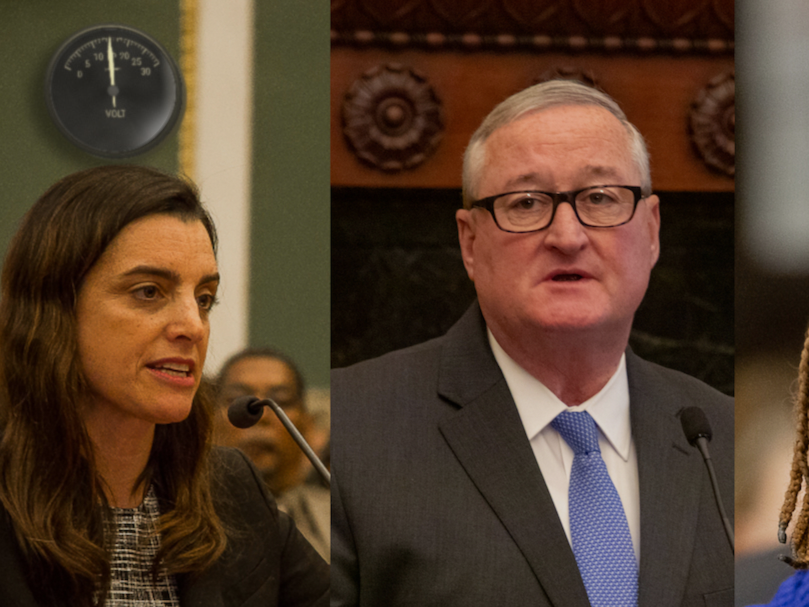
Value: 15 V
